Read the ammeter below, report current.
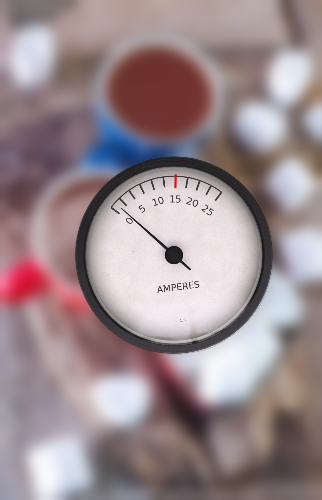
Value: 1.25 A
